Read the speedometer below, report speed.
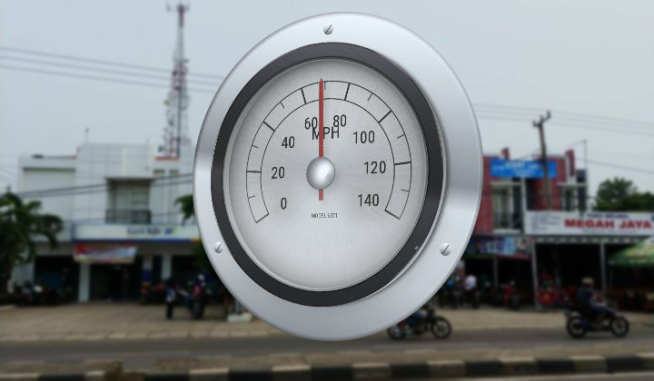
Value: 70 mph
